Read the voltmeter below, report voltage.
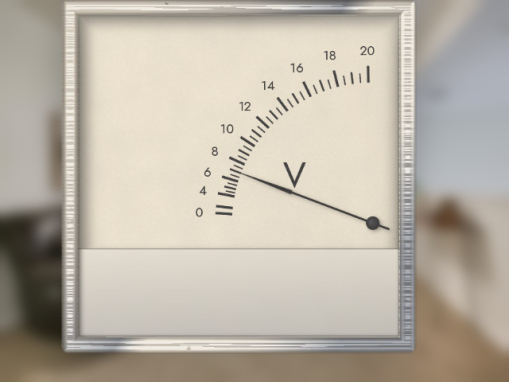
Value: 7 V
